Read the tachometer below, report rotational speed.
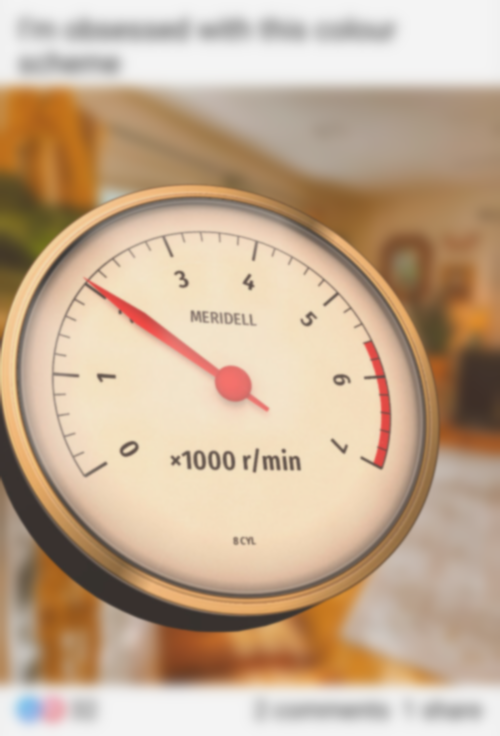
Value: 2000 rpm
